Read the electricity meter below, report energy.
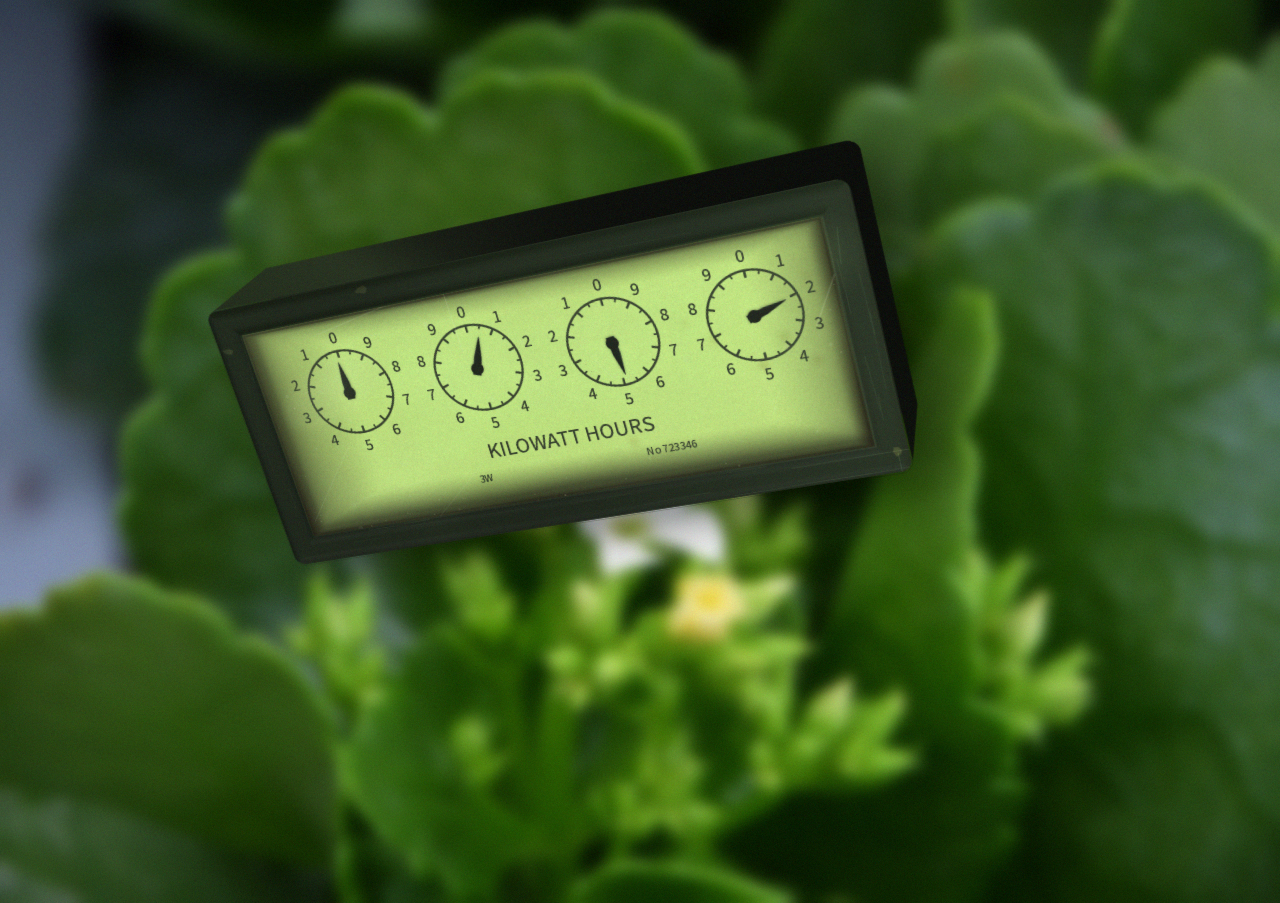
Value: 52 kWh
